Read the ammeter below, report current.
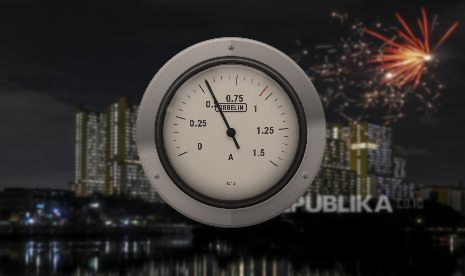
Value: 0.55 A
